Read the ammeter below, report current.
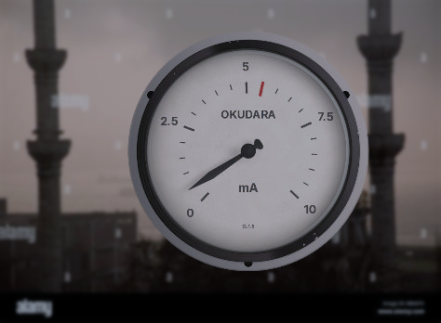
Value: 0.5 mA
